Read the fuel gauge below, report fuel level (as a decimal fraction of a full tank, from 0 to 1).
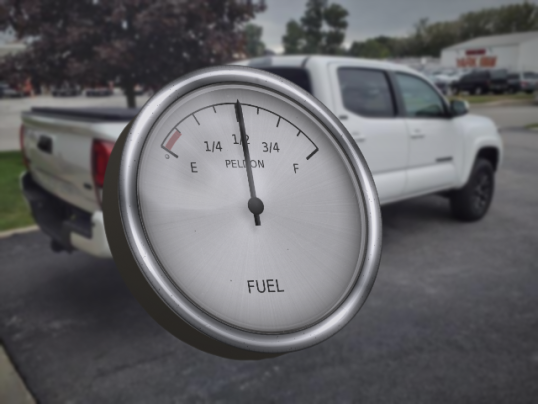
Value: 0.5
